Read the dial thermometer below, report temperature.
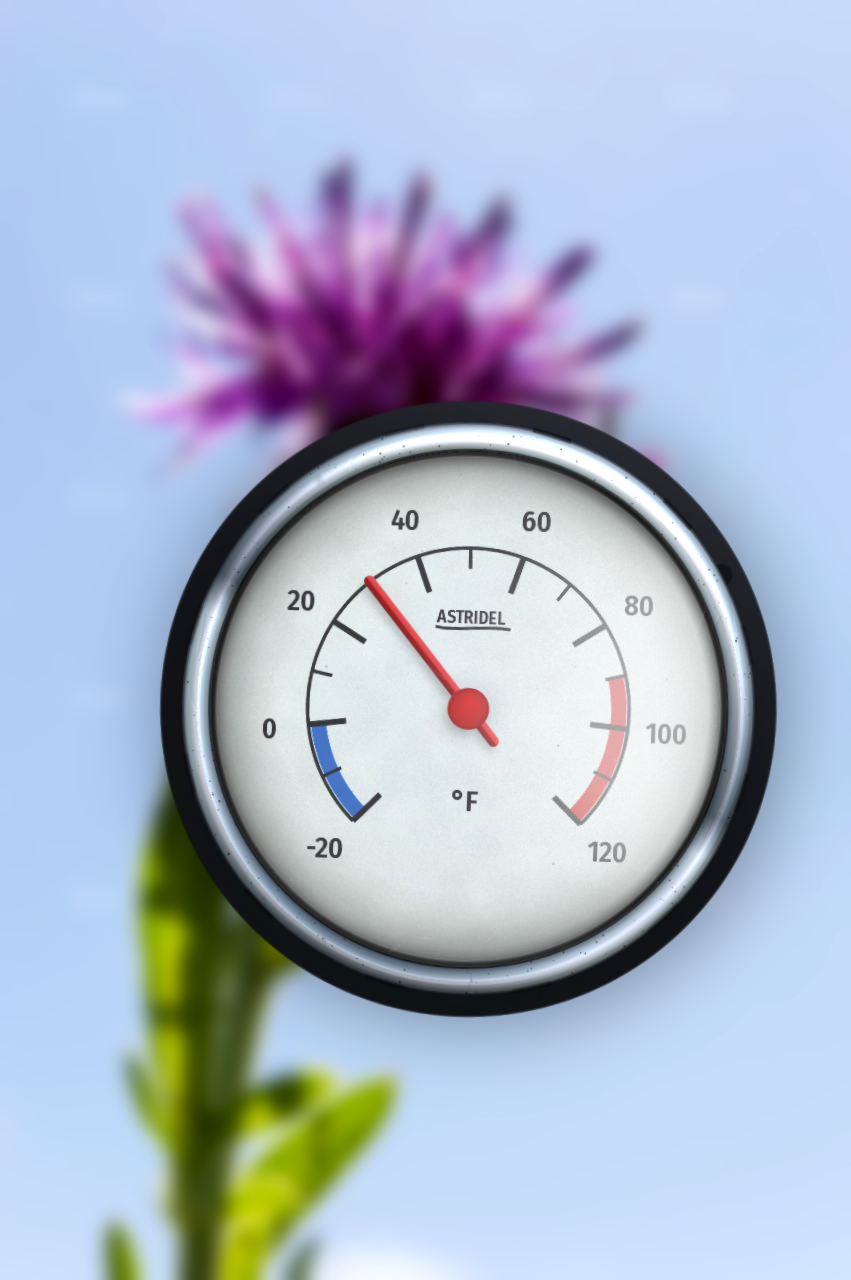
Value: 30 °F
